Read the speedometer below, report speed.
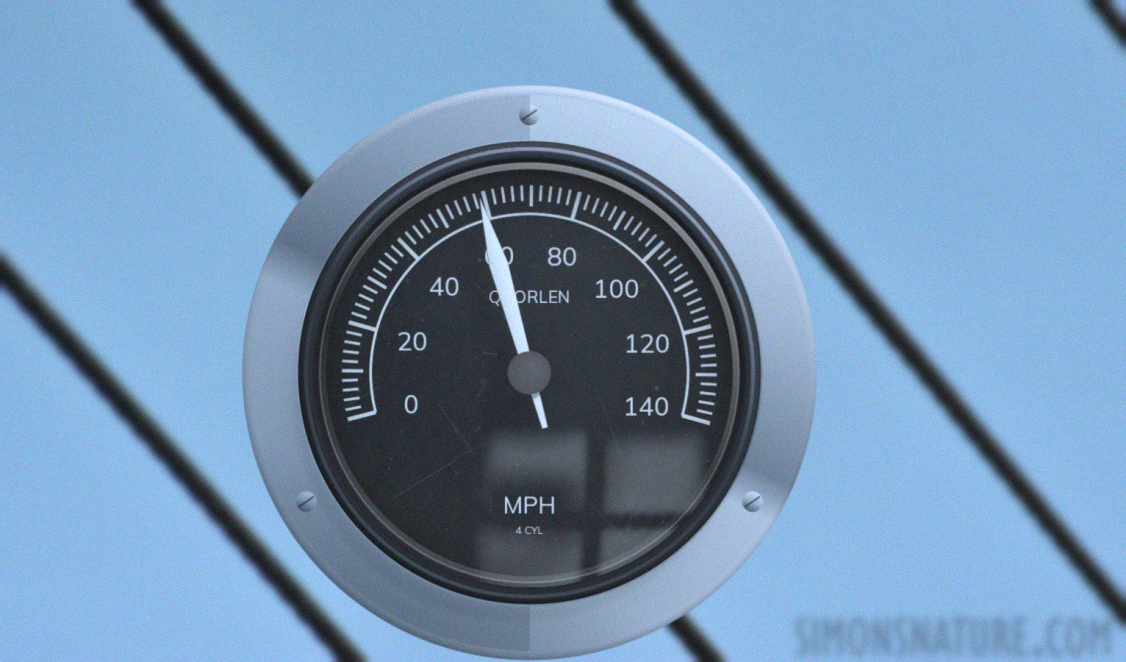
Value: 59 mph
